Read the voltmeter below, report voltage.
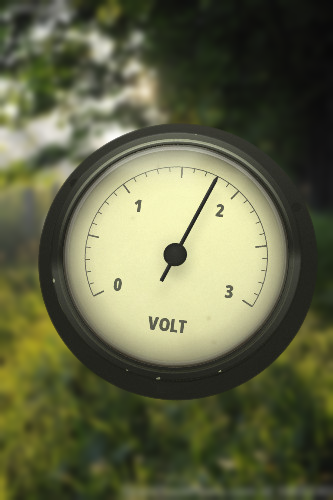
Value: 1.8 V
